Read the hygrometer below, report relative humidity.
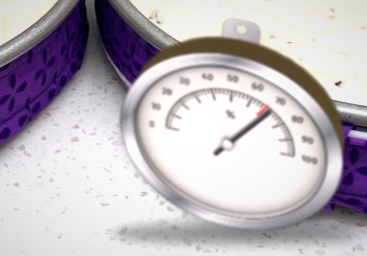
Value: 70 %
